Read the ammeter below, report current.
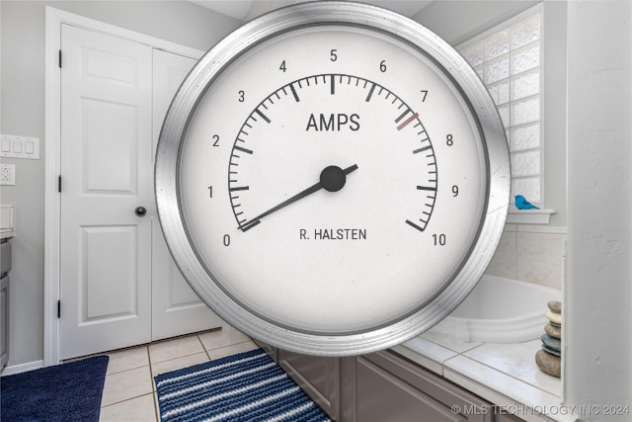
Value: 0.1 A
